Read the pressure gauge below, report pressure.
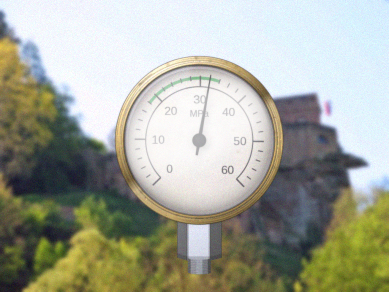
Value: 32 MPa
